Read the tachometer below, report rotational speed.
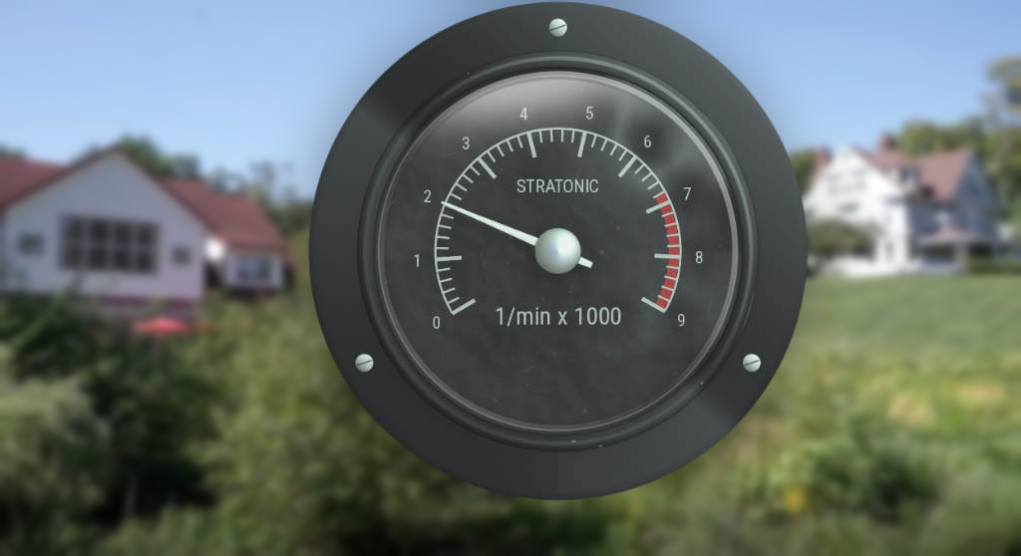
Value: 2000 rpm
